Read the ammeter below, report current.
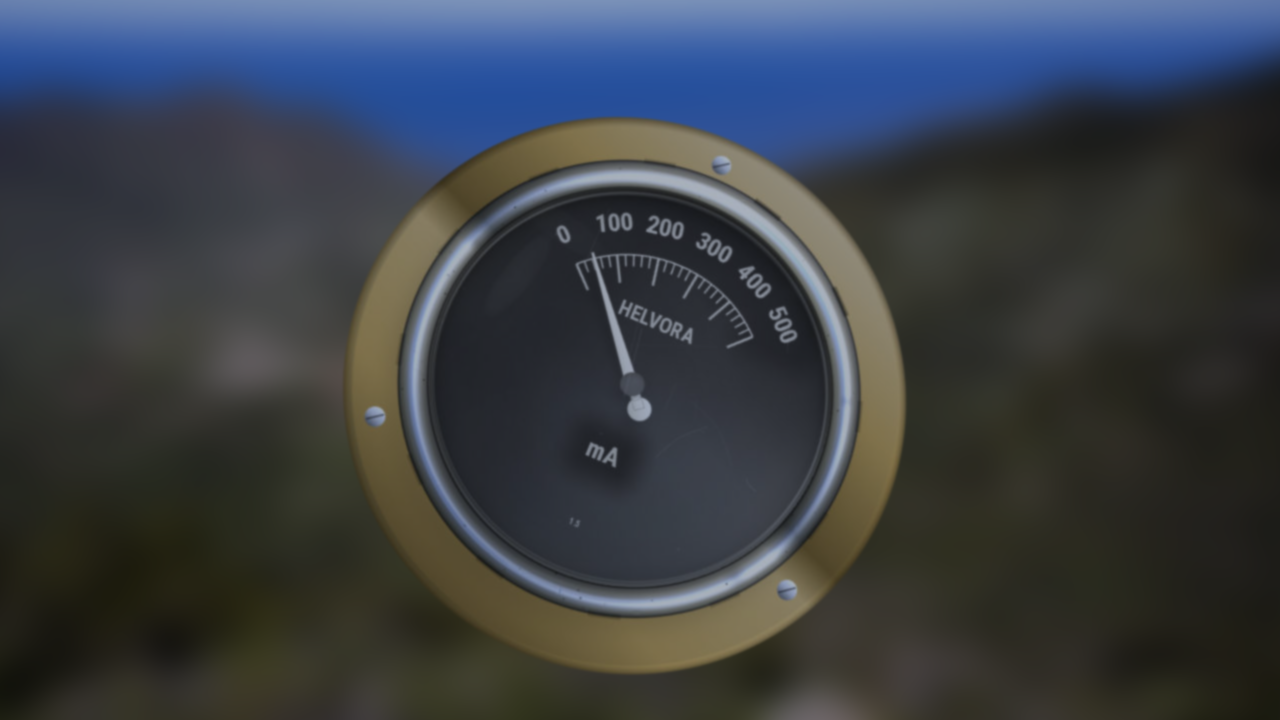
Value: 40 mA
